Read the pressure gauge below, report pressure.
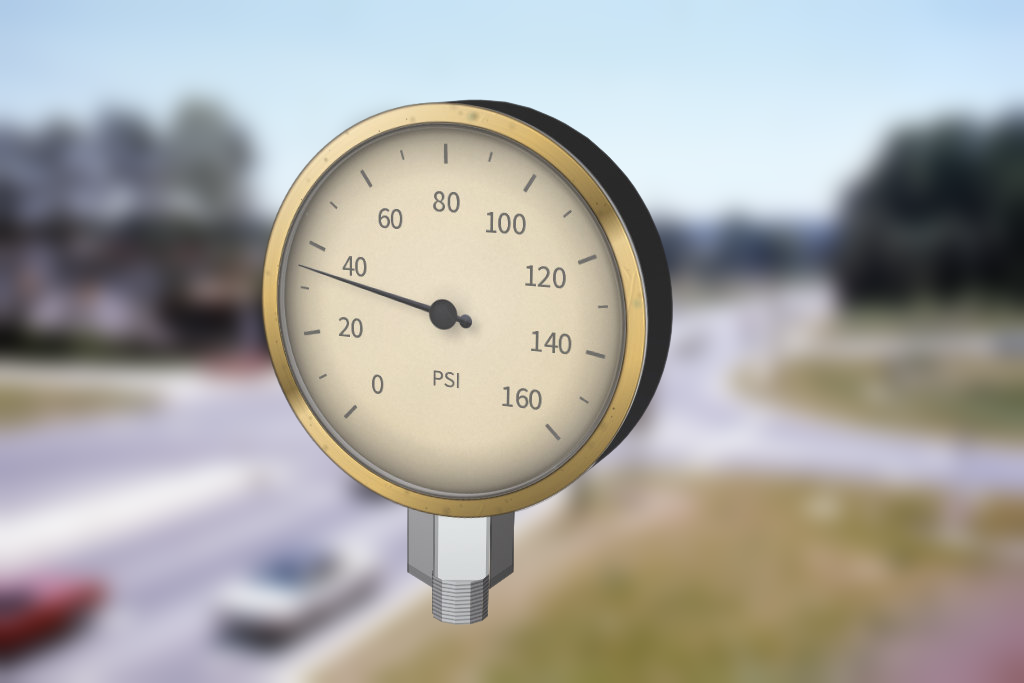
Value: 35 psi
